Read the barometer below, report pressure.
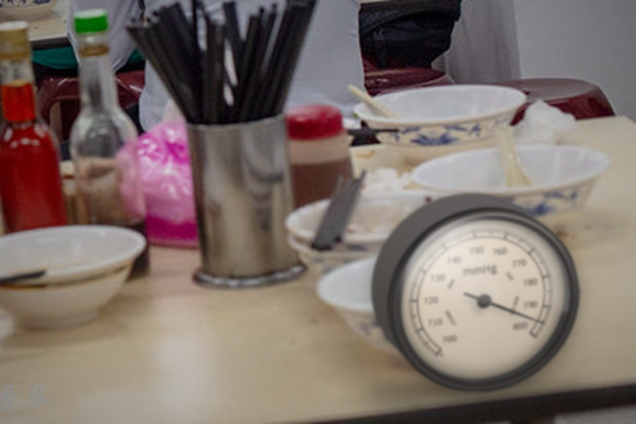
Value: 795 mmHg
